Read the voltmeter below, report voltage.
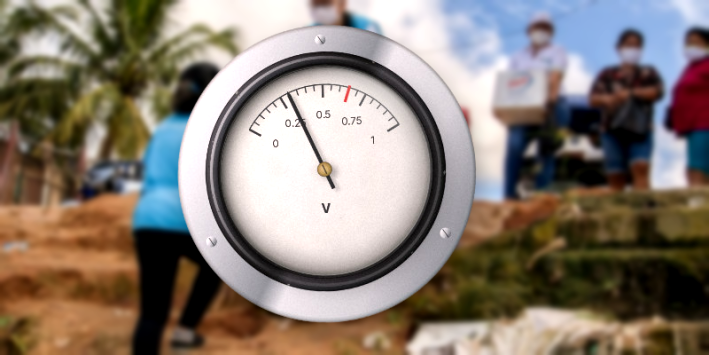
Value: 0.3 V
